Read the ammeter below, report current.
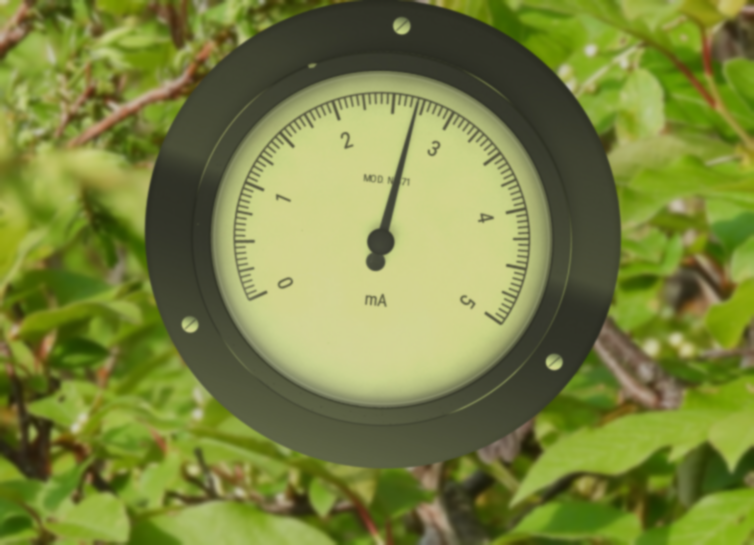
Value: 2.7 mA
